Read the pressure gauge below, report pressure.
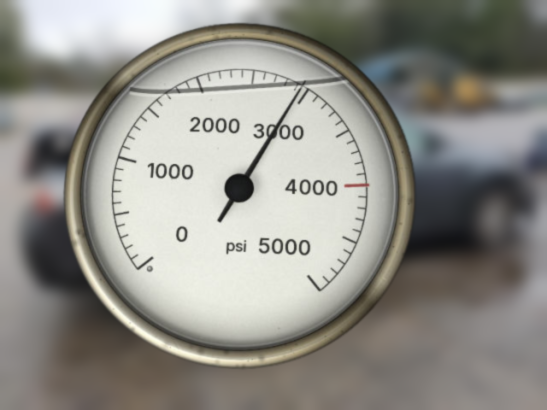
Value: 2950 psi
